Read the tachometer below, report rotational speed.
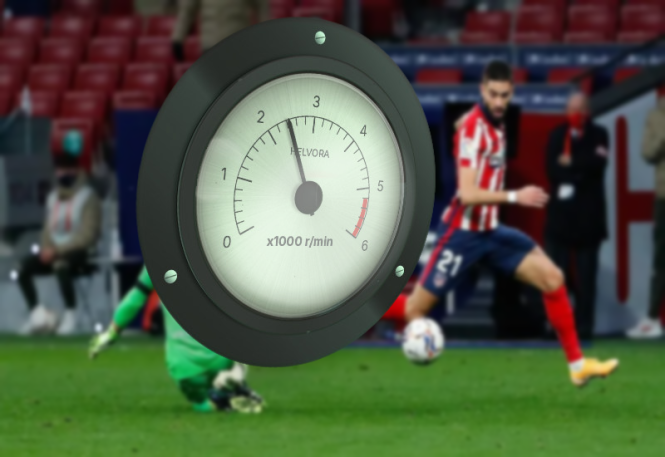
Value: 2400 rpm
